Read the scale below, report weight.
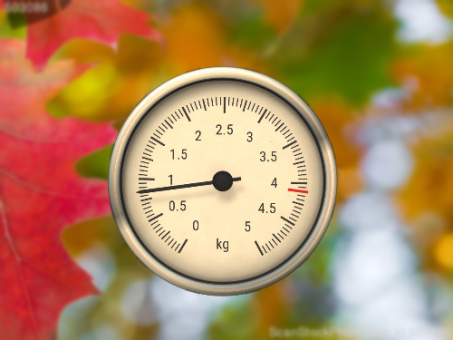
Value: 0.85 kg
